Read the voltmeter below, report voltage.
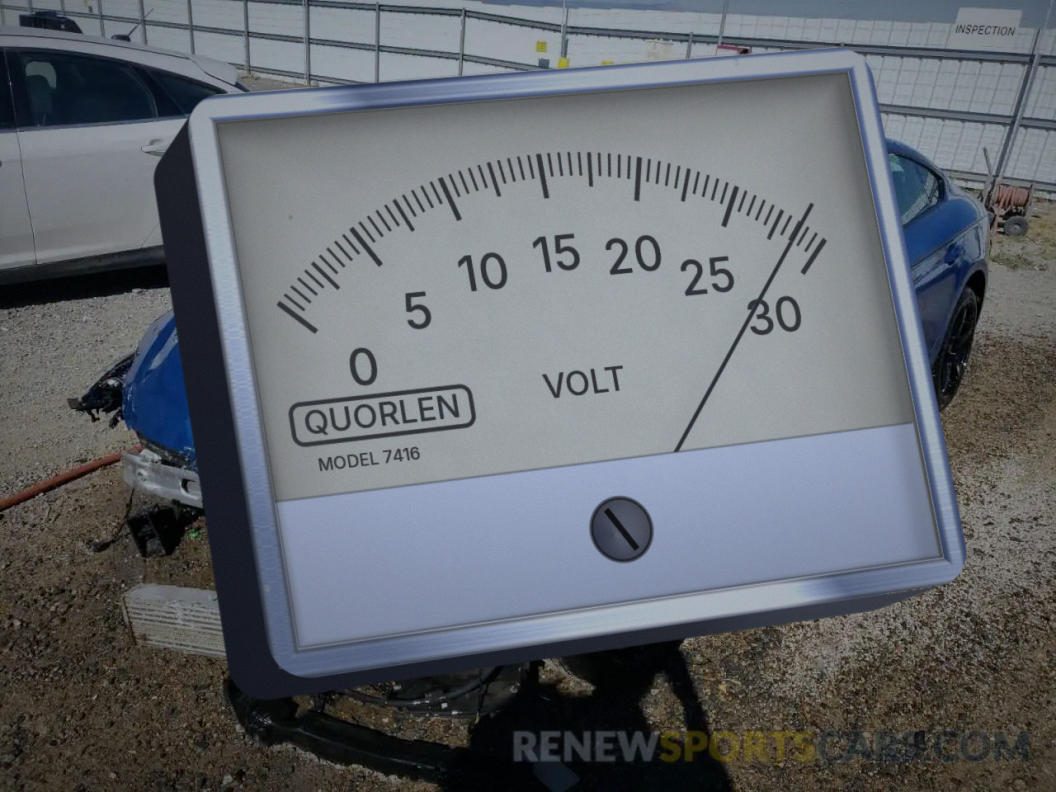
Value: 28.5 V
